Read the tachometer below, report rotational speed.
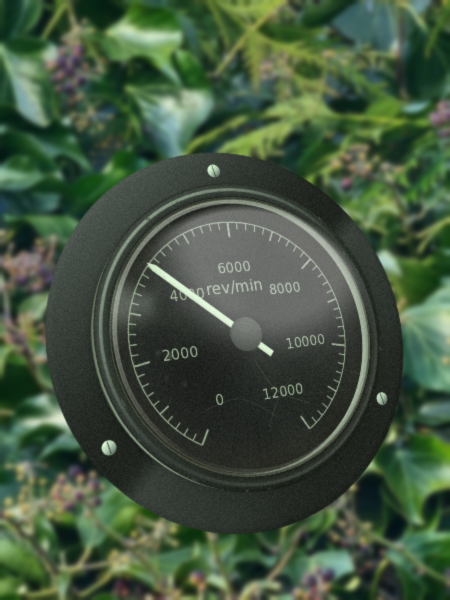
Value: 4000 rpm
